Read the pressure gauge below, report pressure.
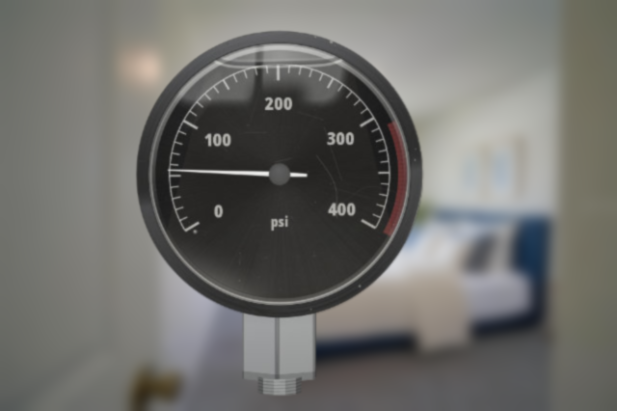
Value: 55 psi
